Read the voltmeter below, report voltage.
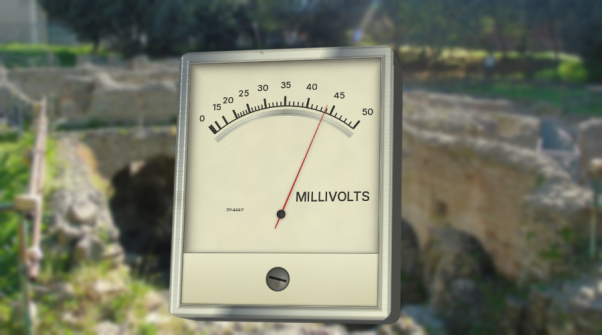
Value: 44 mV
